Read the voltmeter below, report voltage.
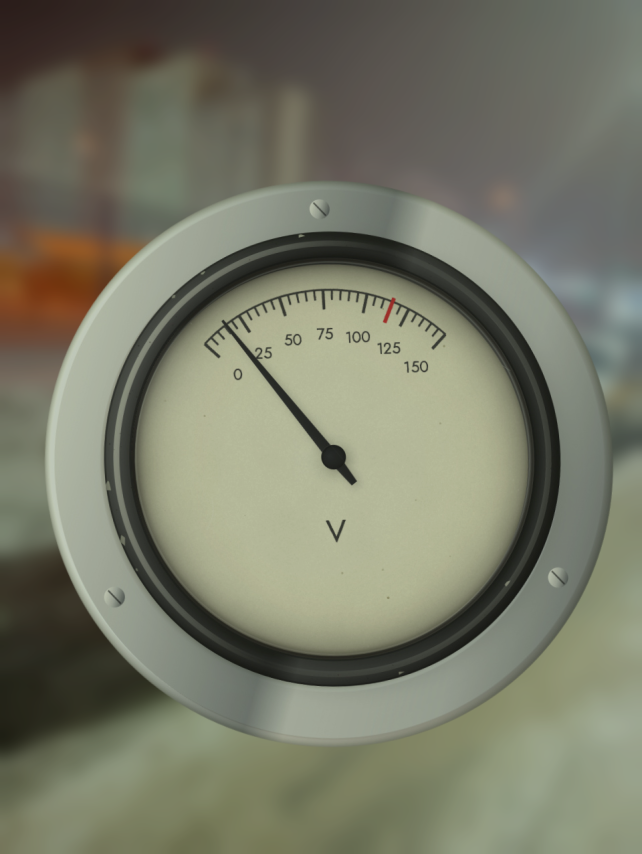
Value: 15 V
